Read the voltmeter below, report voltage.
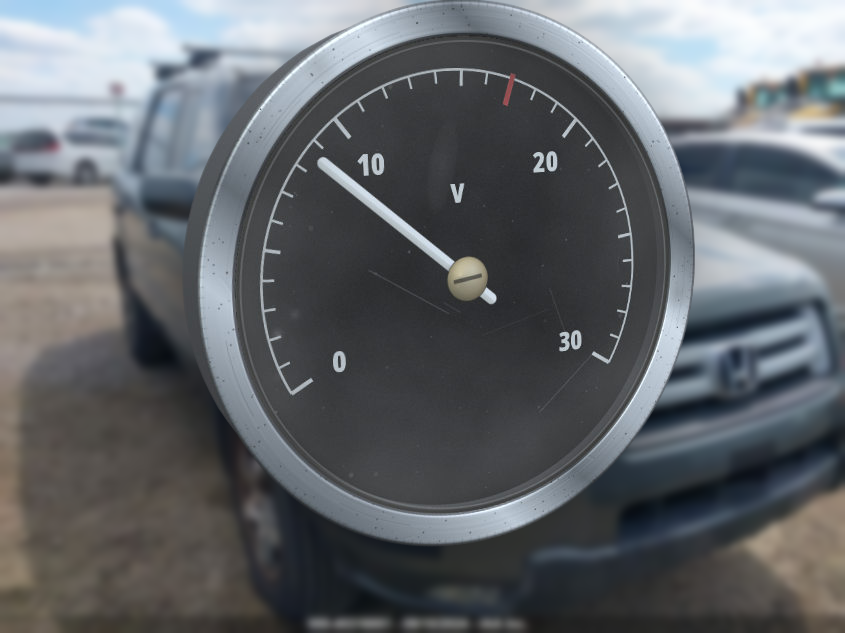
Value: 8.5 V
